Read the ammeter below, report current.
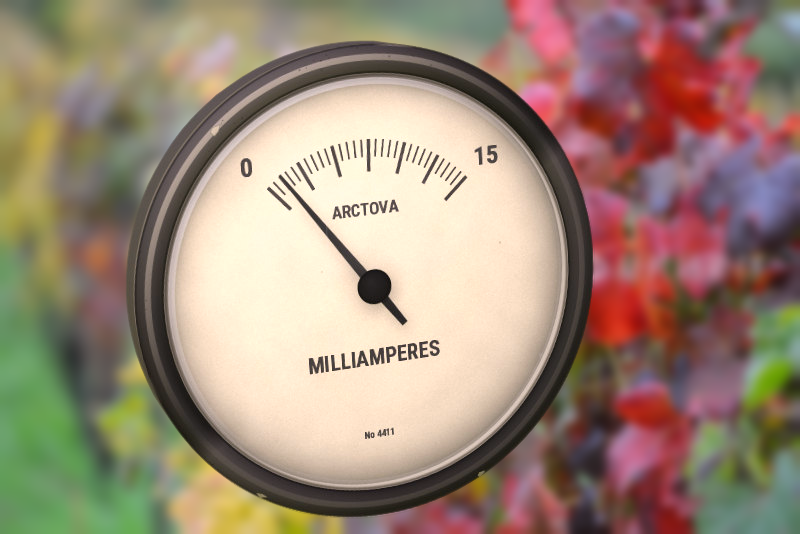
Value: 1 mA
